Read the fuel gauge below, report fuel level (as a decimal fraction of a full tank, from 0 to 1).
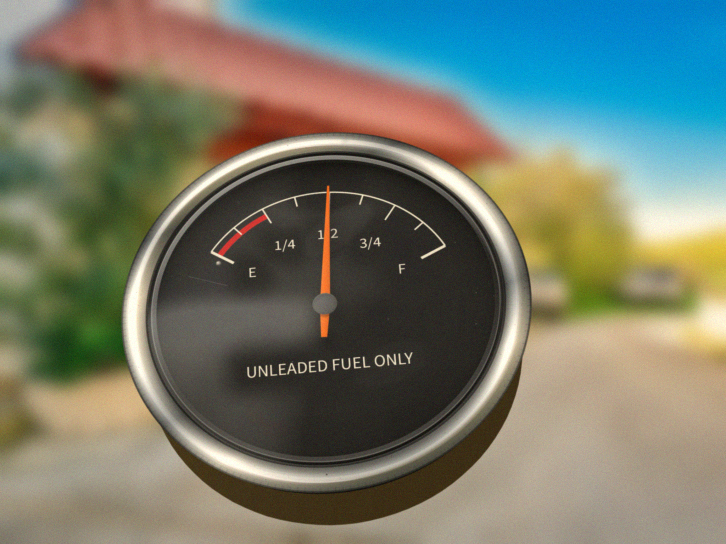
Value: 0.5
